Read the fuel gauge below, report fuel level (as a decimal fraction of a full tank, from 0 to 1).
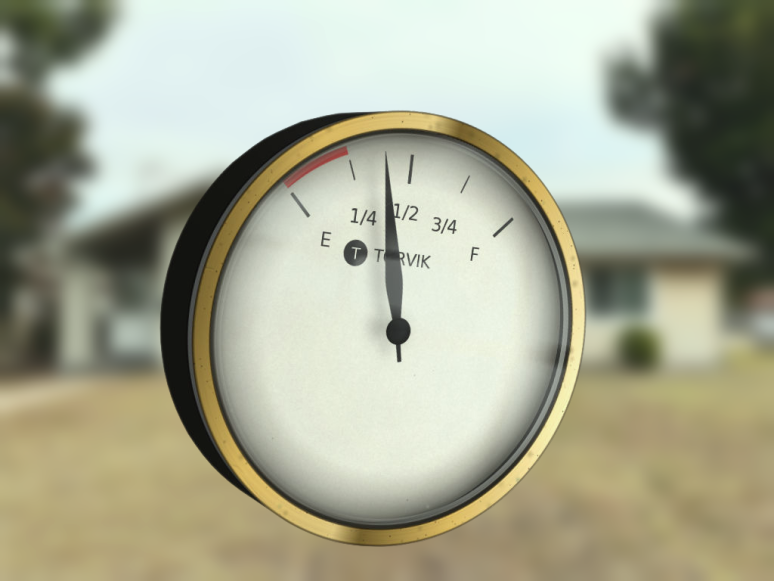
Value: 0.375
